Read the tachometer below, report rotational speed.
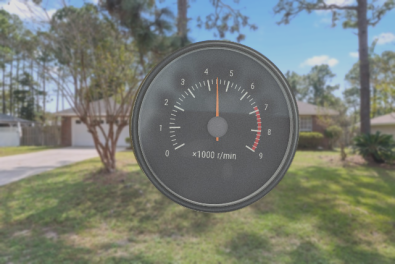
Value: 4400 rpm
